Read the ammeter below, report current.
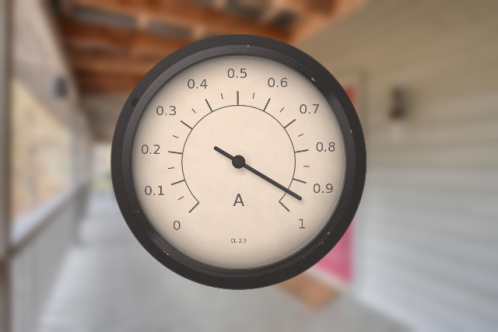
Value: 0.95 A
